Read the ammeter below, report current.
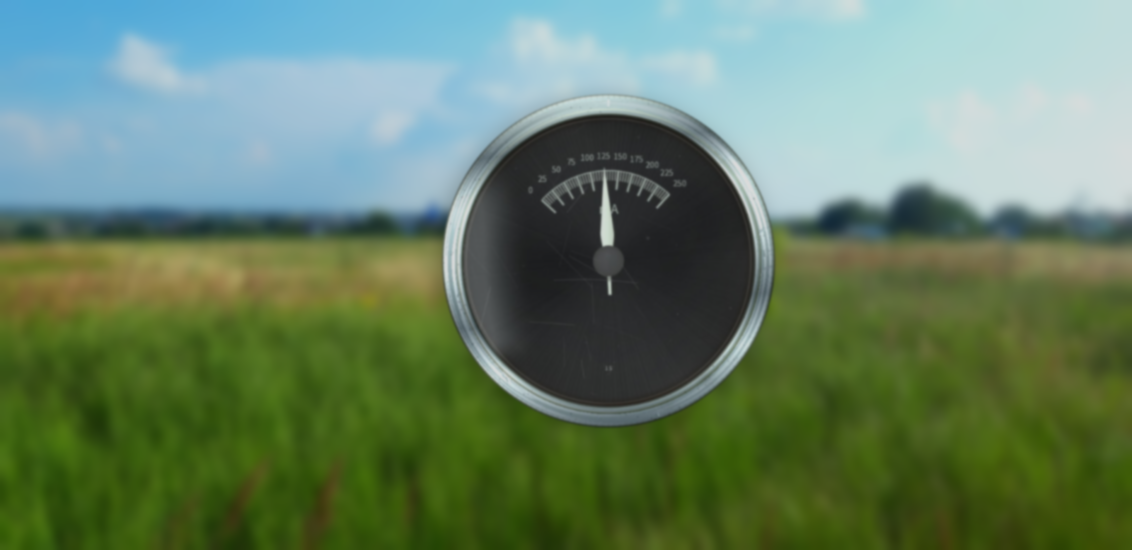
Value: 125 mA
